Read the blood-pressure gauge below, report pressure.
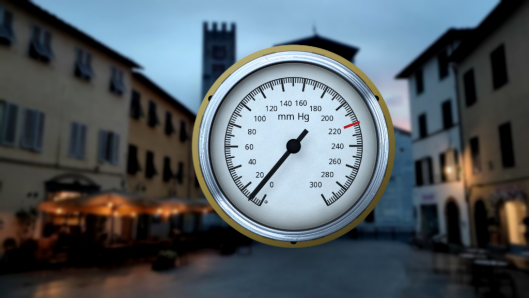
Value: 10 mmHg
